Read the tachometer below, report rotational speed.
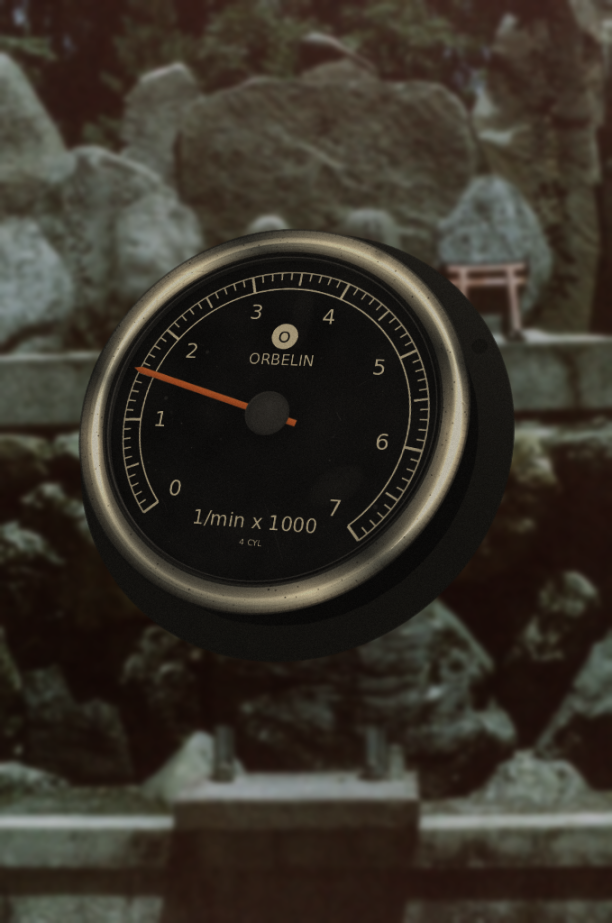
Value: 1500 rpm
